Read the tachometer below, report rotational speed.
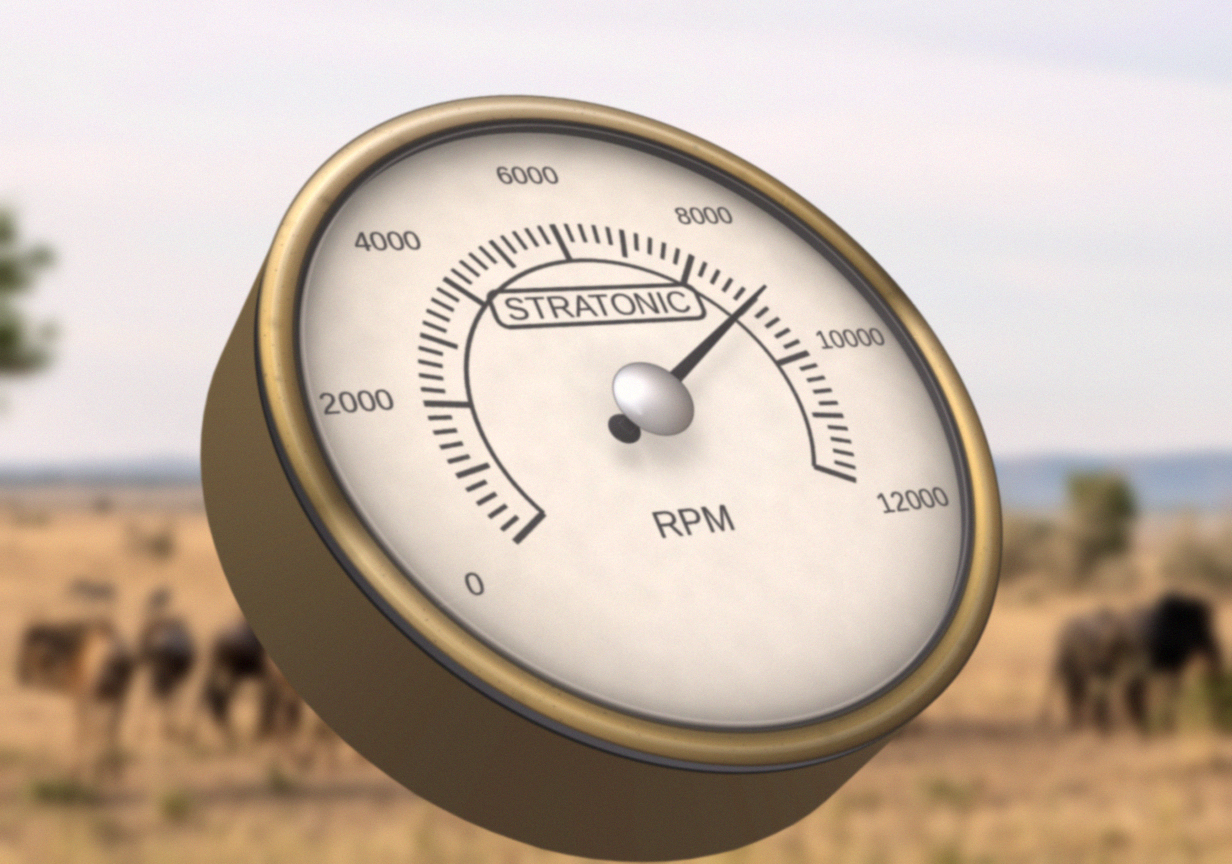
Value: 9000 rpm
